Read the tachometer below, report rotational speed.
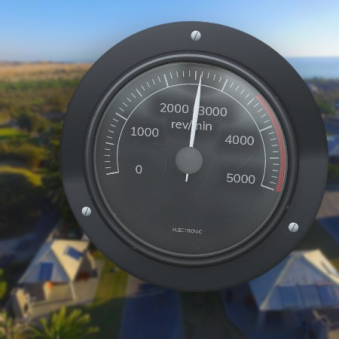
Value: 2600 rpm
